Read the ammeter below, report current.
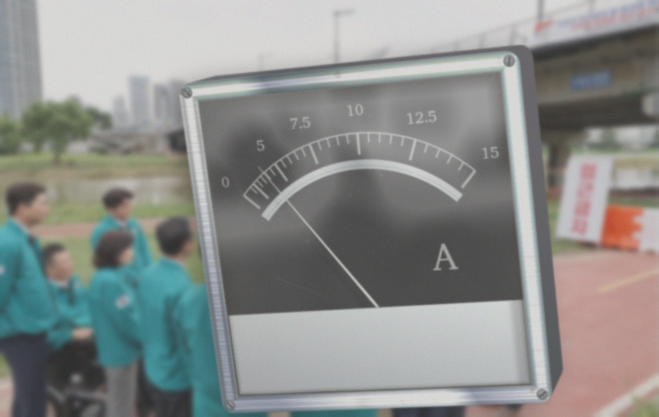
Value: 4 A
